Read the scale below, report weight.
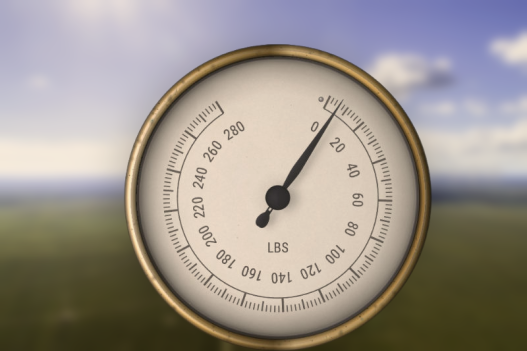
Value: 6 lb
